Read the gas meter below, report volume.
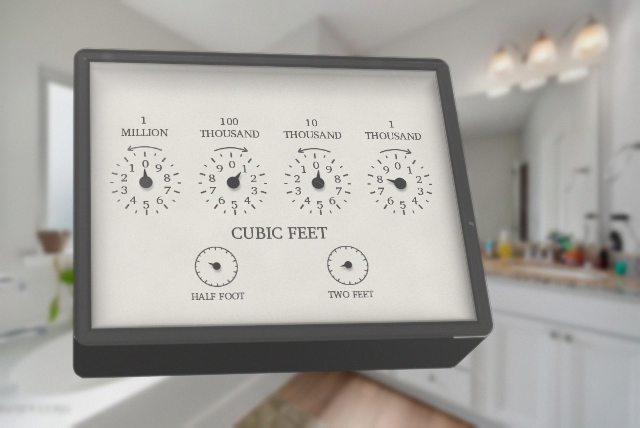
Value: 9800 ft³
